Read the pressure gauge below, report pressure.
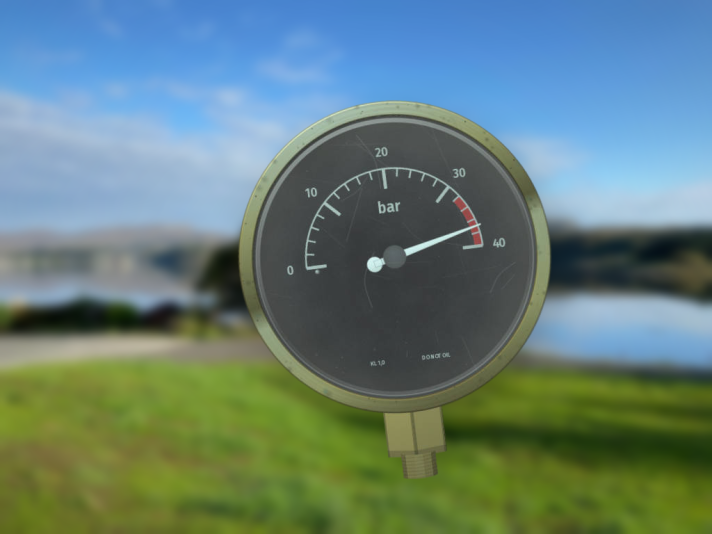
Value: 37 bar
